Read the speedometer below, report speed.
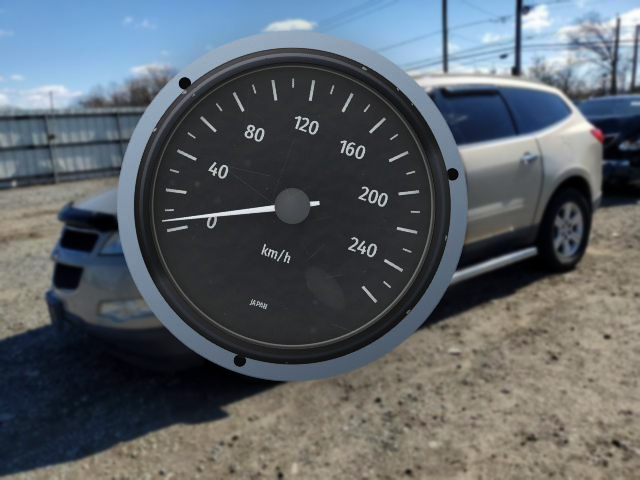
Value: 5 km/h
